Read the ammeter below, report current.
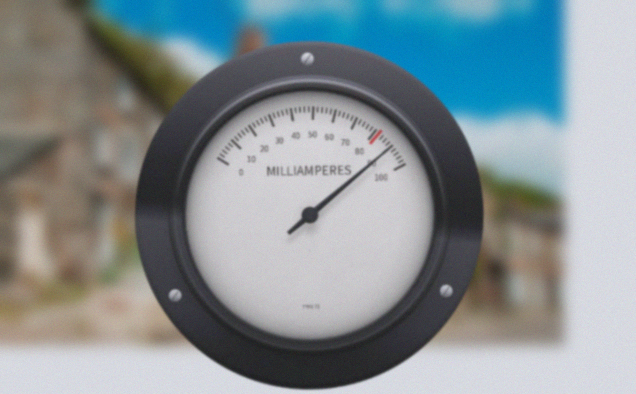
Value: 90 mA
